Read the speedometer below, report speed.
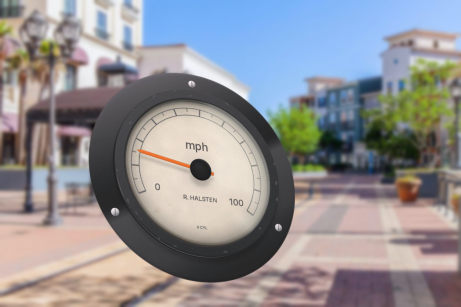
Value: 15 mph
